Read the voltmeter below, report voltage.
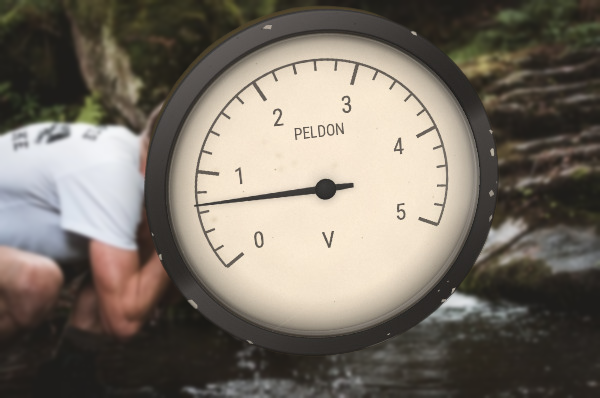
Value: 0.7 V
